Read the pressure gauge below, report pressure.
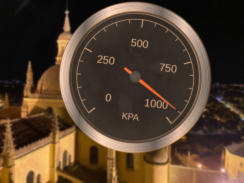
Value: 950 kPa
